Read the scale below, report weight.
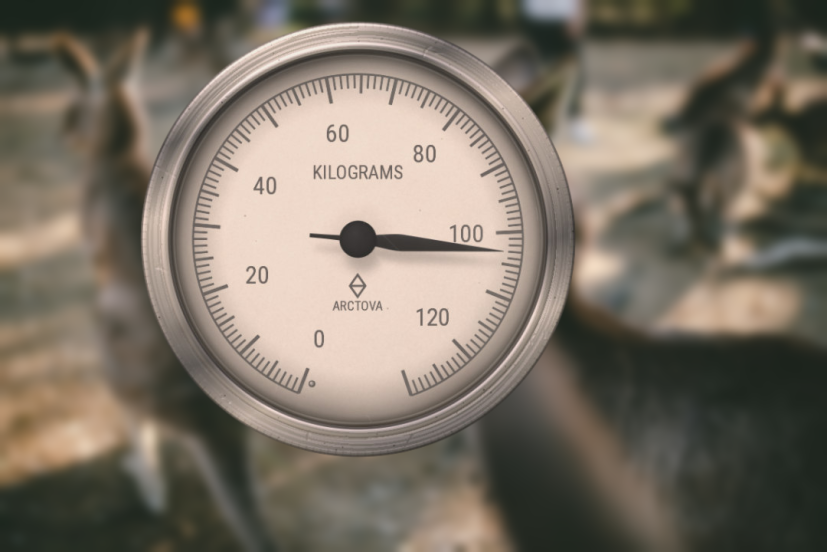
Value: 103 kg
